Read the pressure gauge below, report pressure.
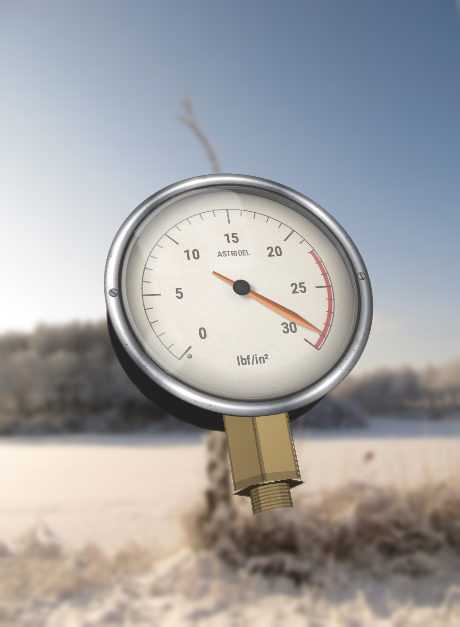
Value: 29 psi
